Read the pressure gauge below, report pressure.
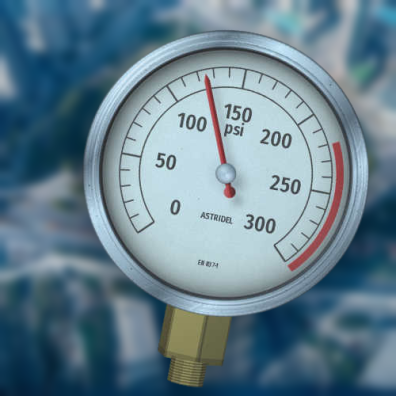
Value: 125 psi
